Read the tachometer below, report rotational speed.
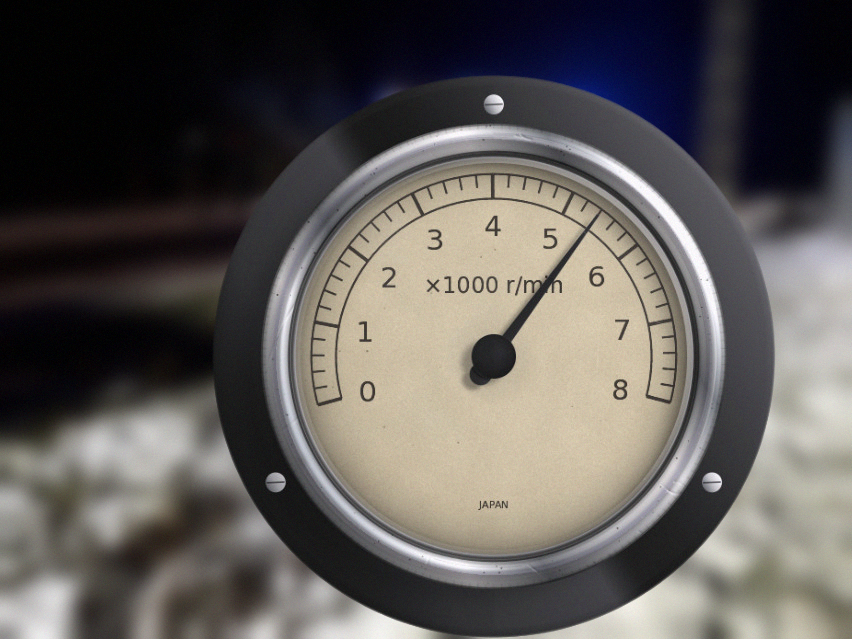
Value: 5400 rpm
